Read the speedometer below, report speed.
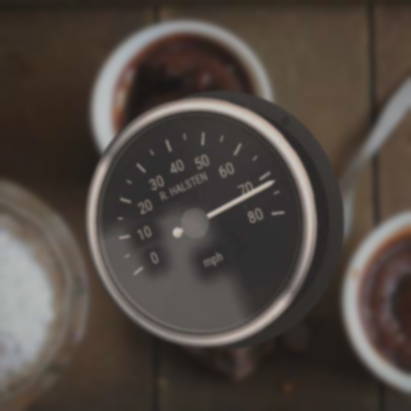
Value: 72.5 mph
